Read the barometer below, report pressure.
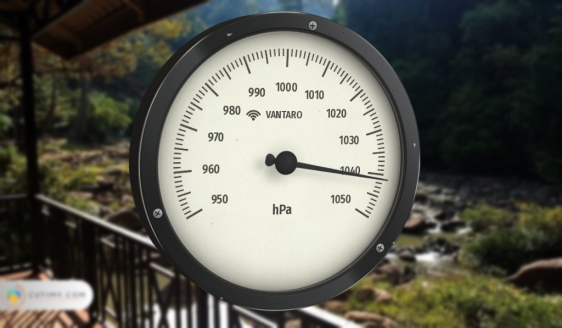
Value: 1041 hPa
